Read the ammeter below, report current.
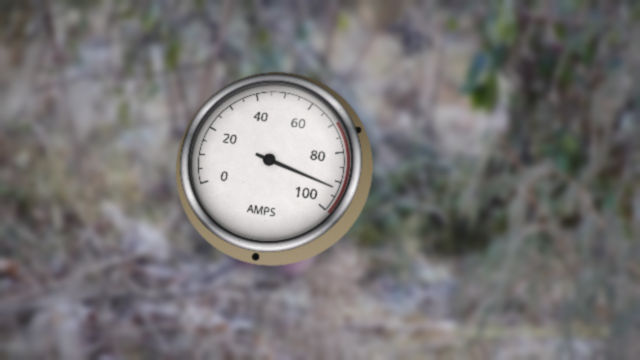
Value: 92.5 A
